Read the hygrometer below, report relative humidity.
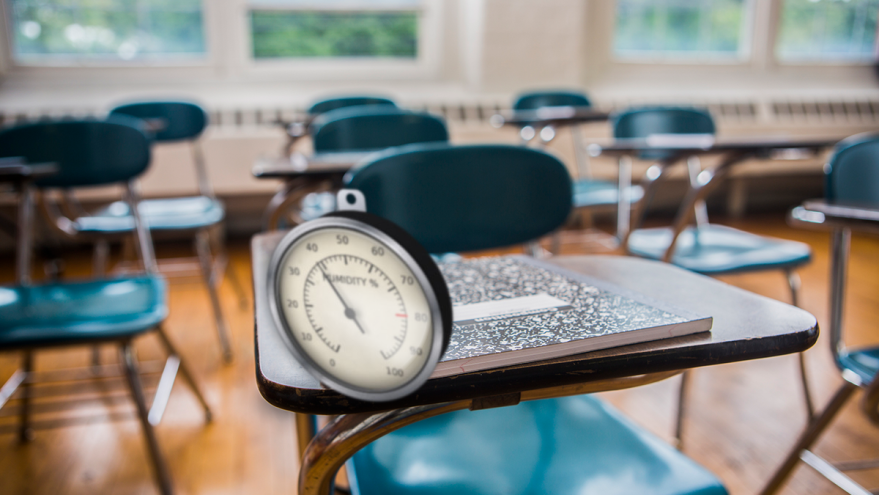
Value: 40 %
